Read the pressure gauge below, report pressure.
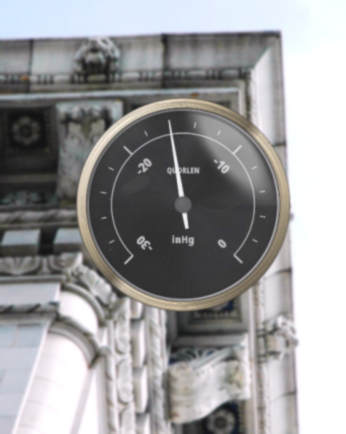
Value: -16 inHg
